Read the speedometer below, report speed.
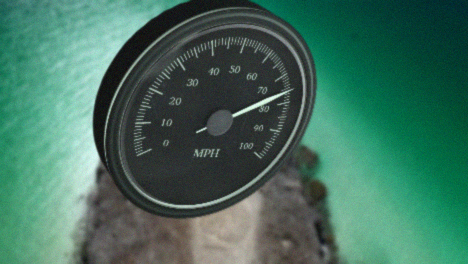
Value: 75 mph
